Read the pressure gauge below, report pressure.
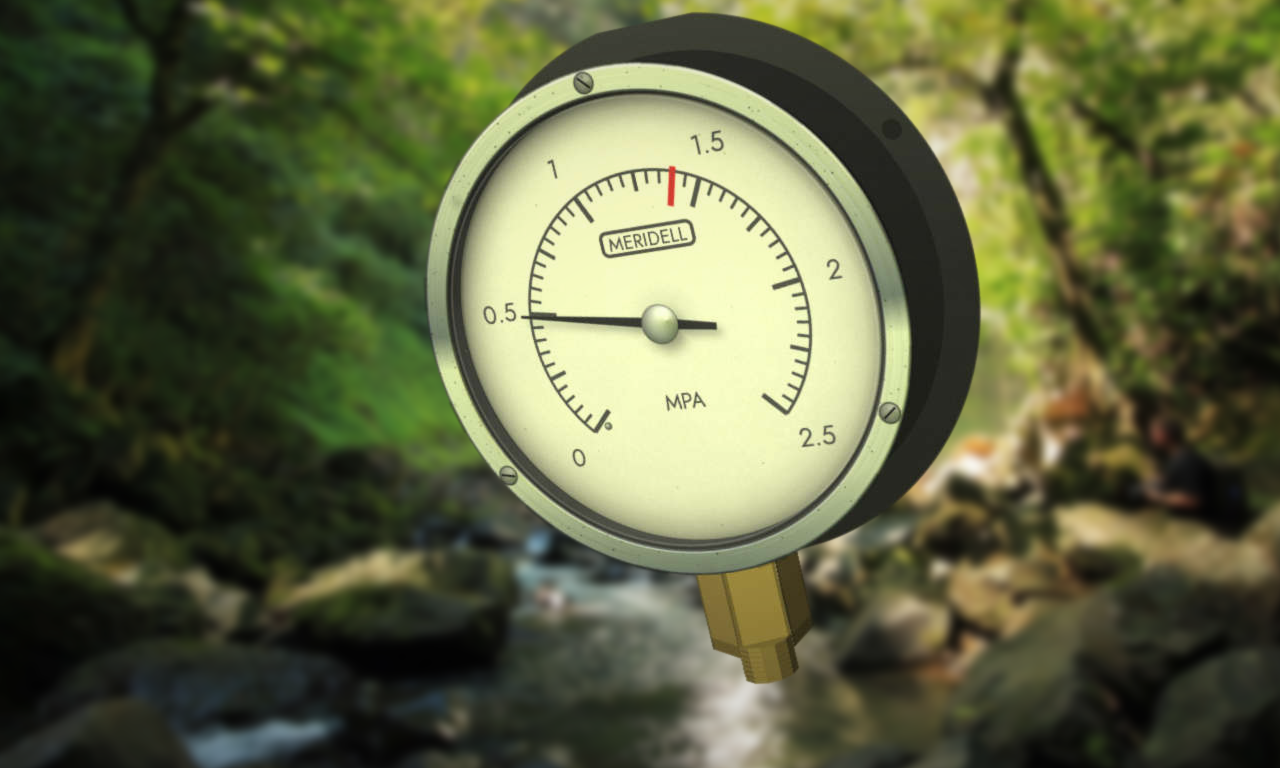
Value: 0.5 MPa
